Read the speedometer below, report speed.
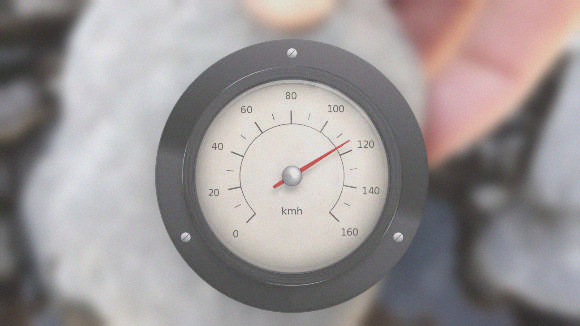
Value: 115 km/h
